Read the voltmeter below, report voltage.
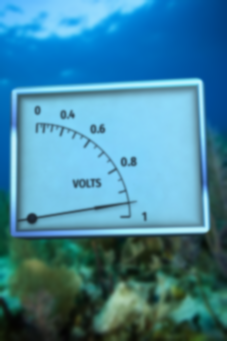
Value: 0.95 V
